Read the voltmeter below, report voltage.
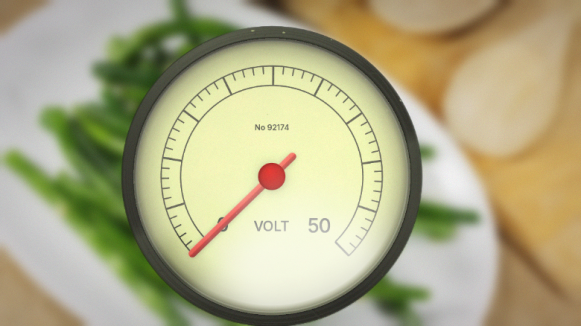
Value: 0 V
